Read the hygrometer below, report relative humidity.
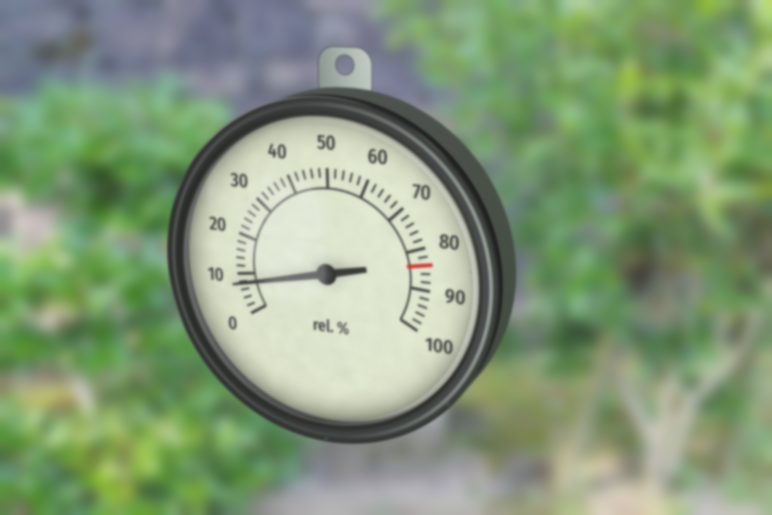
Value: 8 %
